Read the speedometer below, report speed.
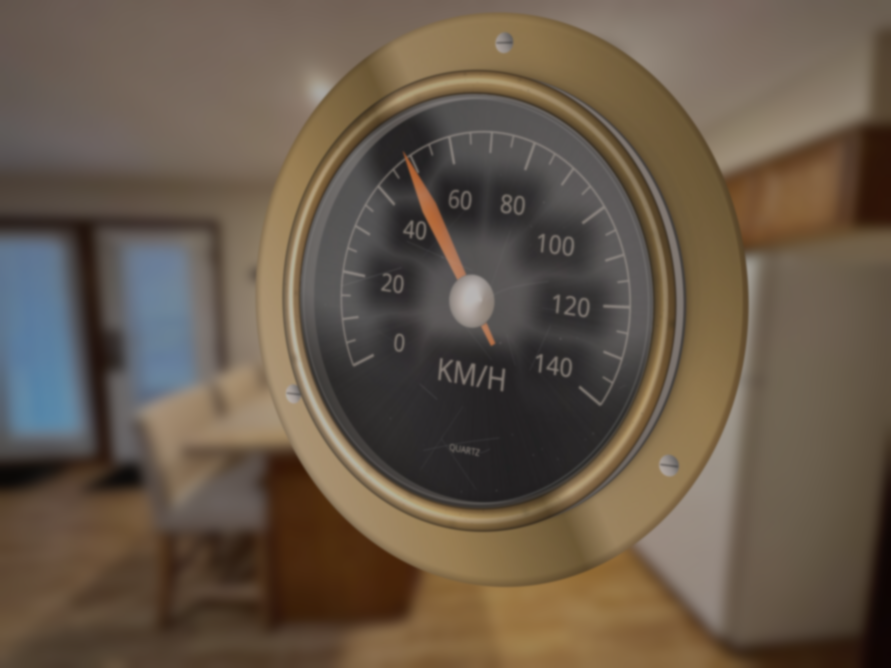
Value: 50 km/h
